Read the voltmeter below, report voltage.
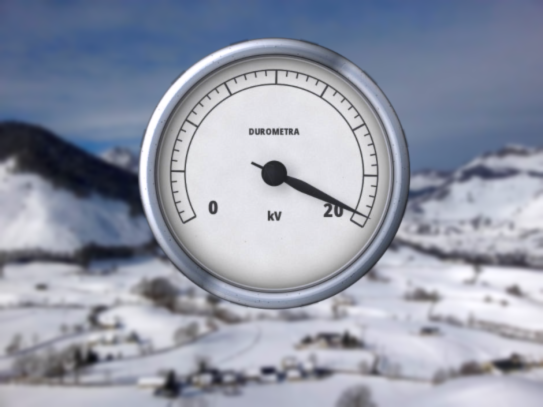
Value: 19.5 kV
